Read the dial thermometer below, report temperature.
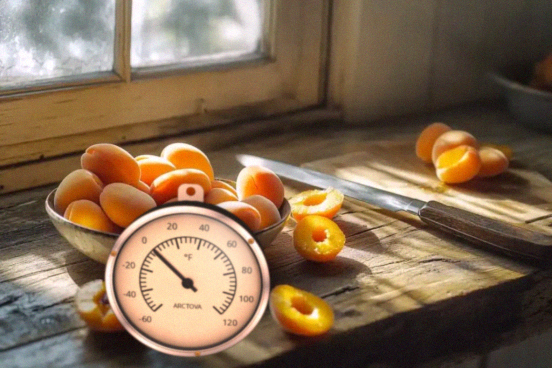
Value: 0 °F
